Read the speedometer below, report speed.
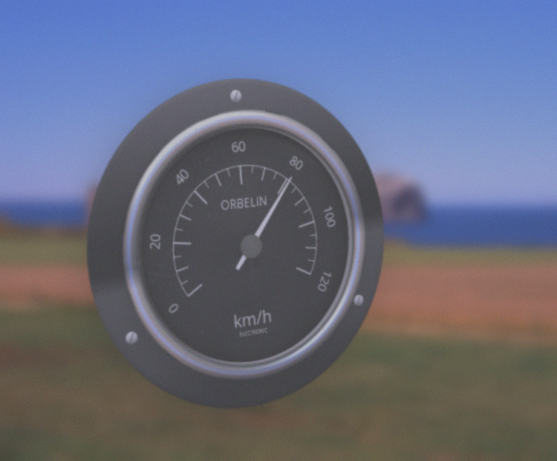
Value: 80 km/h
